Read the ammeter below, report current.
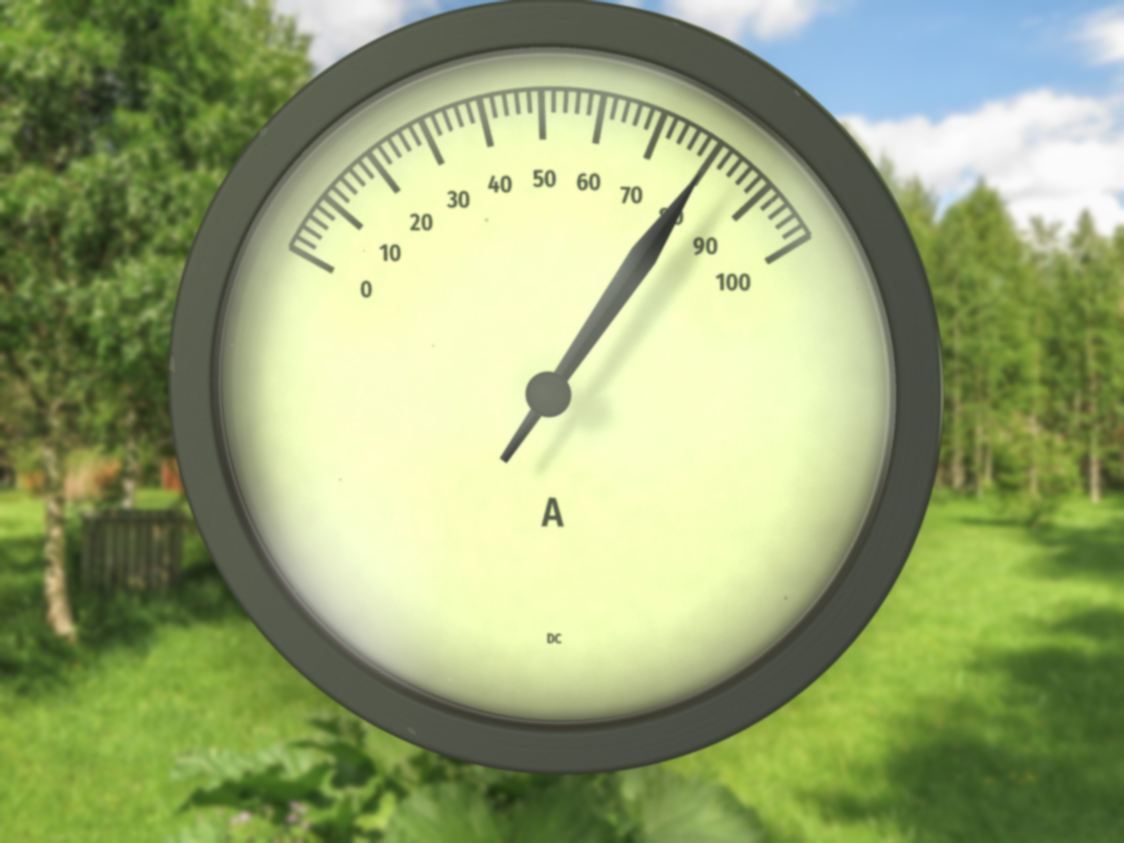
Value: 80 A
